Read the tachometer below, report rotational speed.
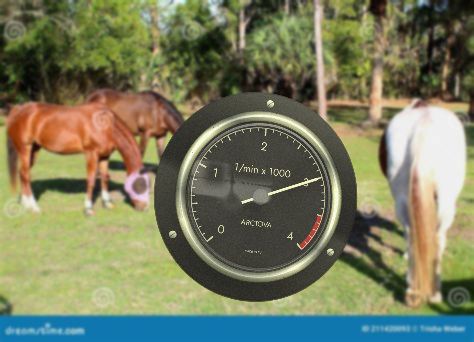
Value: 3000 rpm
